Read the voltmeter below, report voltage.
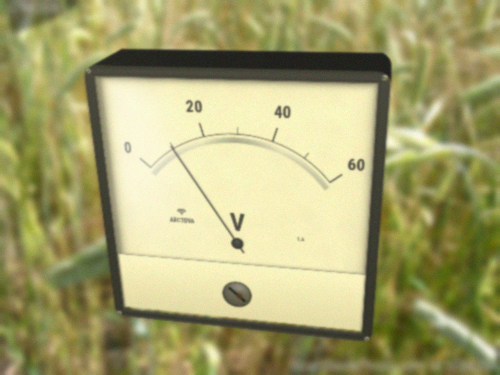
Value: 10 V
